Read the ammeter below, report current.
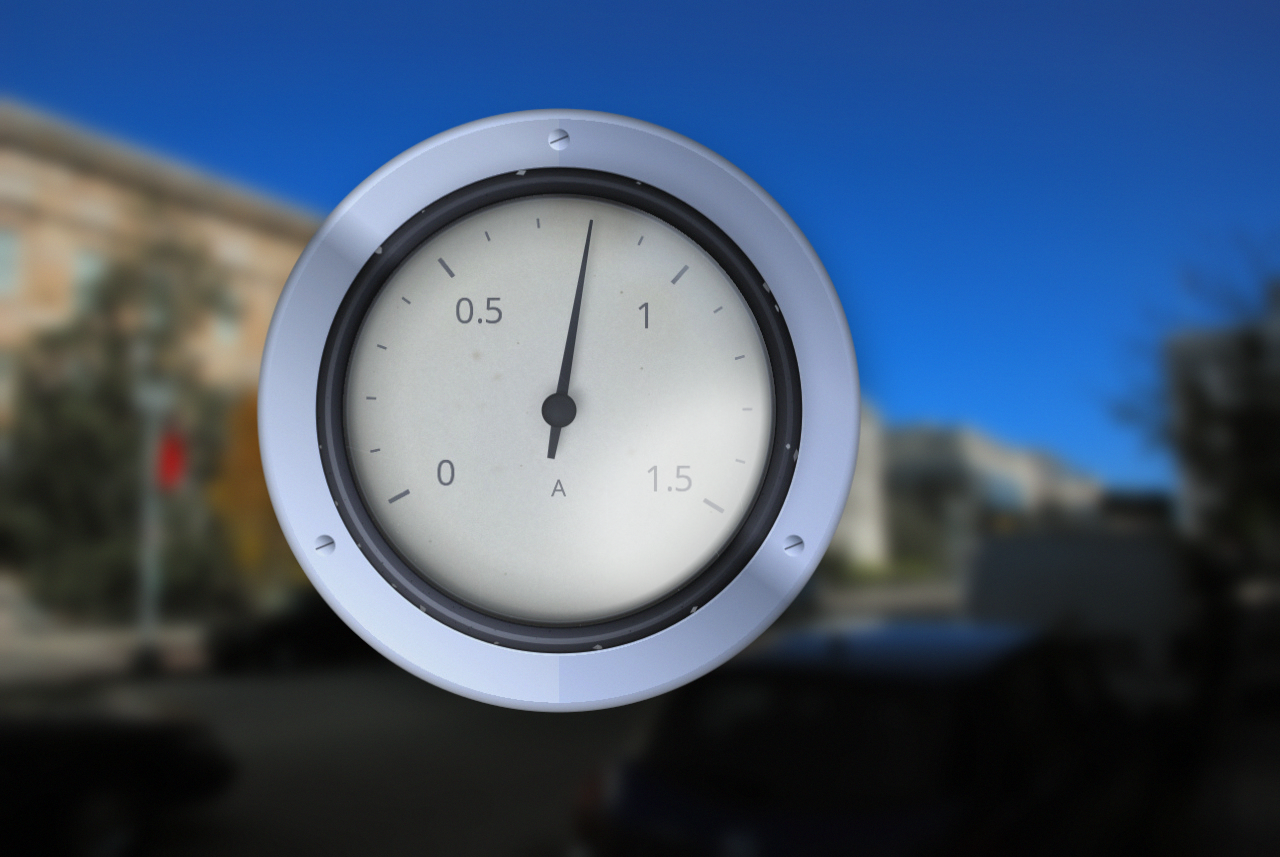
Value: 0.8 A
